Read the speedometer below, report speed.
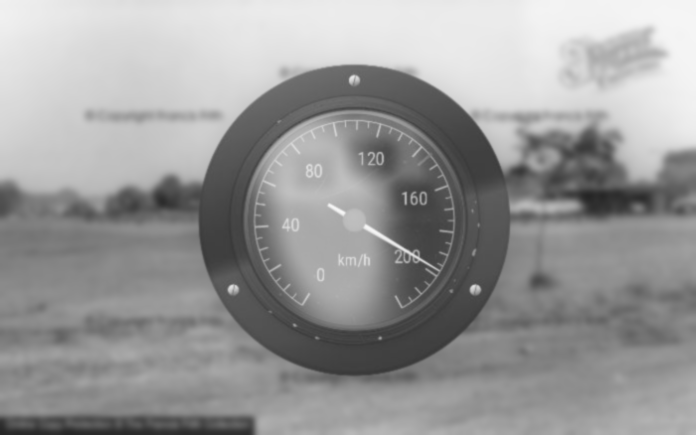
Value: 197.5 km/h
